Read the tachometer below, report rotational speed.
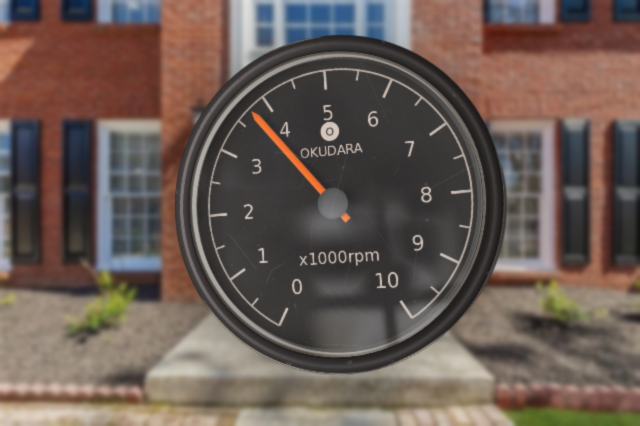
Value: 3750 rpm
